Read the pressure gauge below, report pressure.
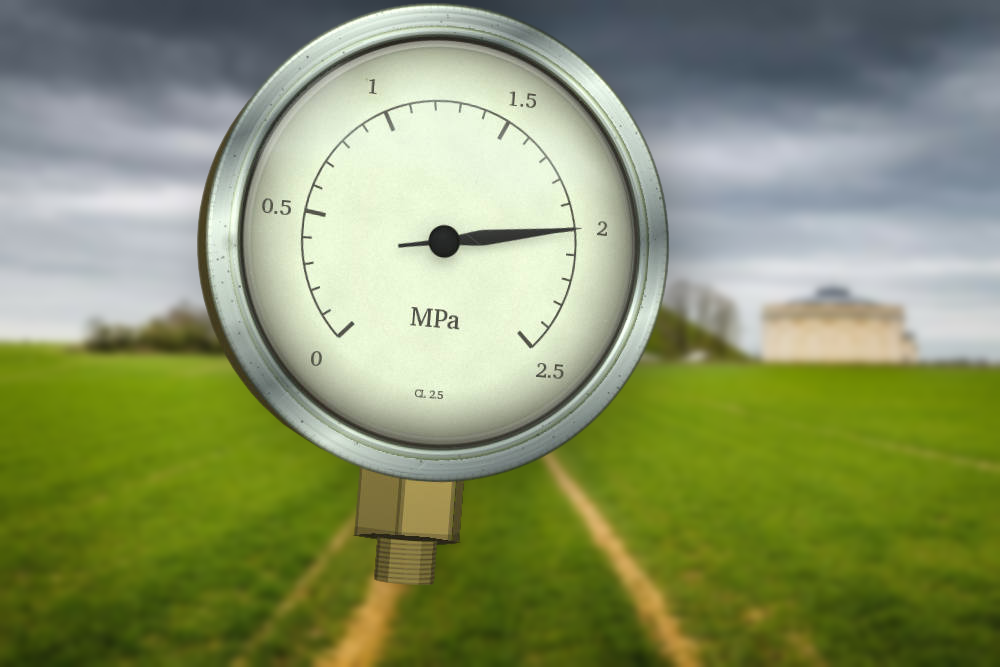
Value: 2 MPa
